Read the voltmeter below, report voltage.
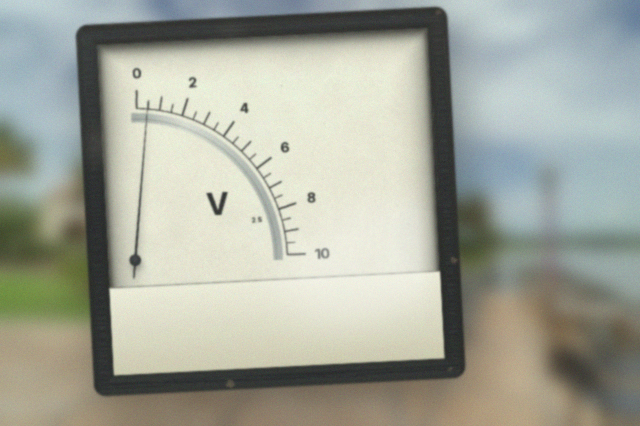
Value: 0.5 V
